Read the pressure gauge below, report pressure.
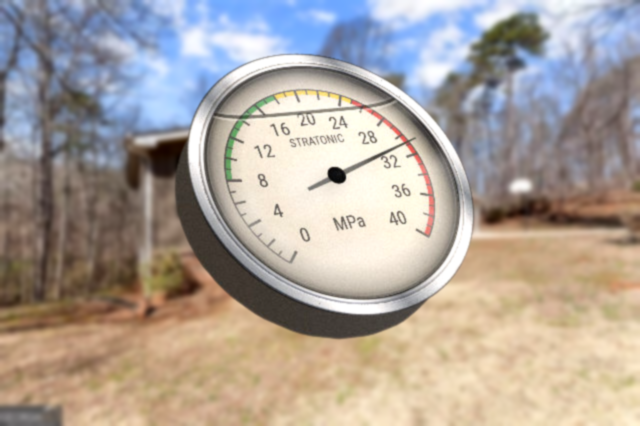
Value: 31 MPa
